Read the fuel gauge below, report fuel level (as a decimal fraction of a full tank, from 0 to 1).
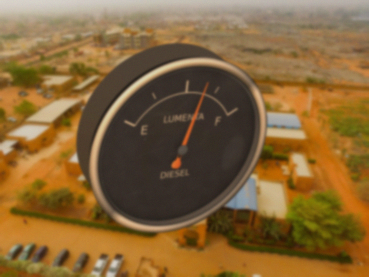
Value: 0.625
